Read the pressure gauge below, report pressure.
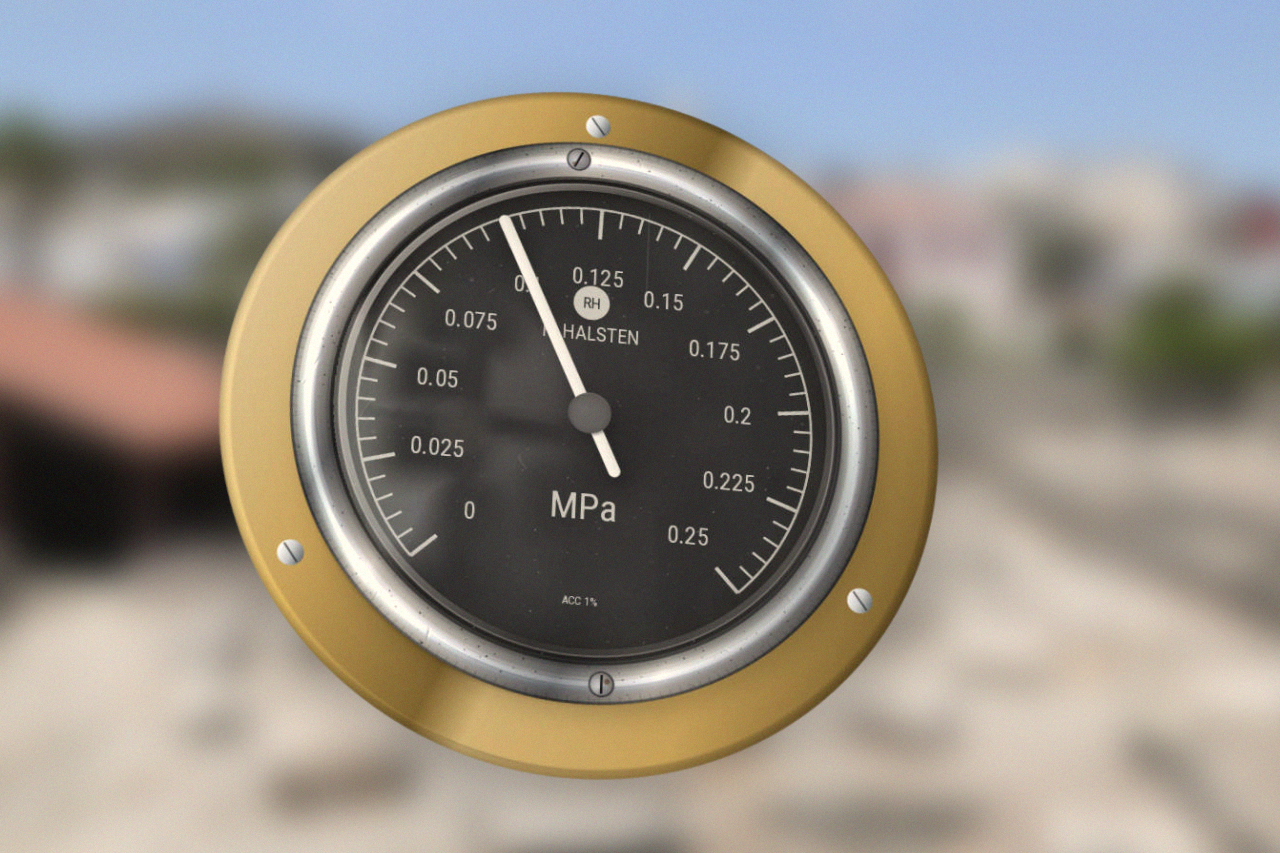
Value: 0.1 MPa
